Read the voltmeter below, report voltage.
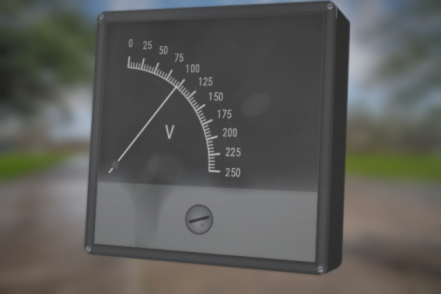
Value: 100 V
